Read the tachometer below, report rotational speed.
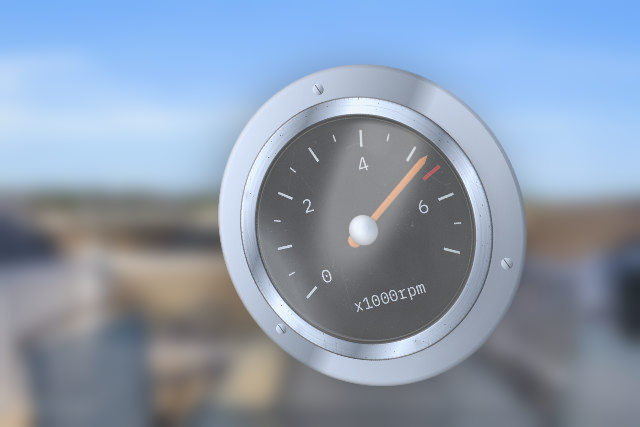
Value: 5250 rpm
